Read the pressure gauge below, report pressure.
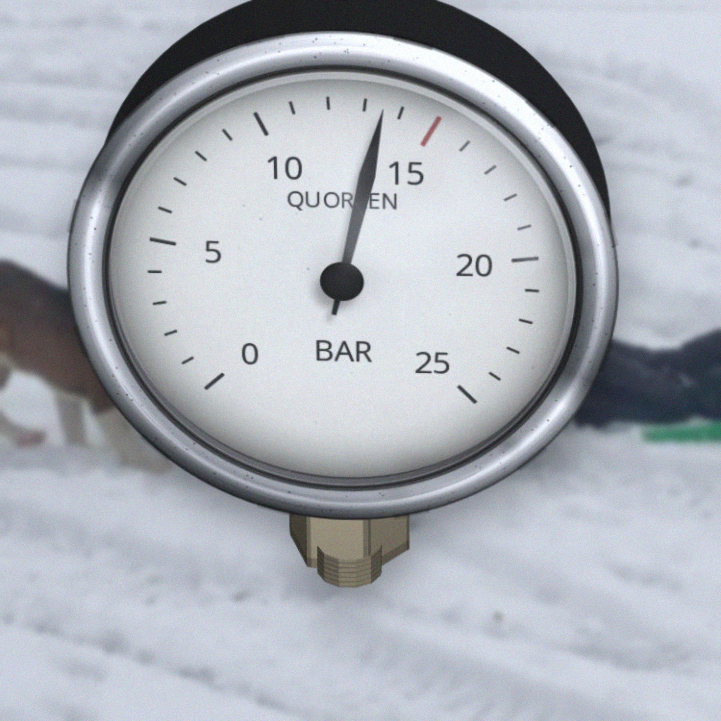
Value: 13.5 bar
